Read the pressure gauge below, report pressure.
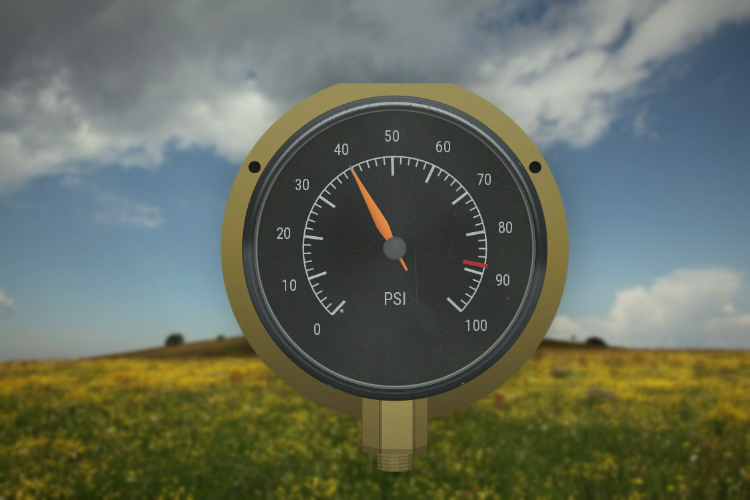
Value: 40 psi
